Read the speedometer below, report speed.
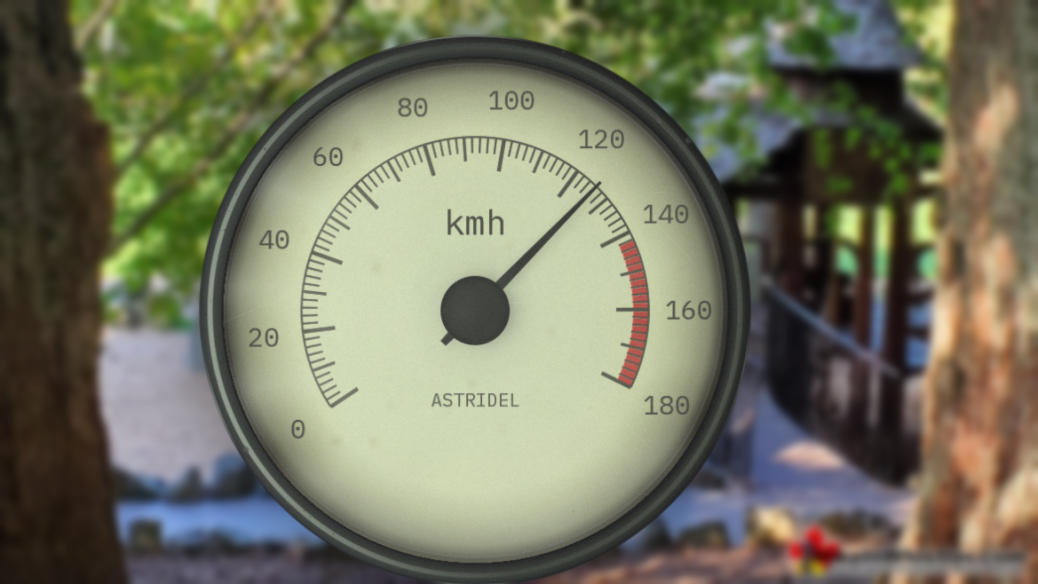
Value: 126 km/h
